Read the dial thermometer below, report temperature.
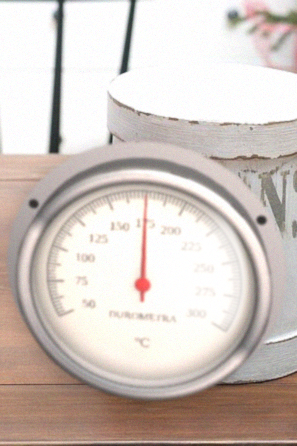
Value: 175 °C
